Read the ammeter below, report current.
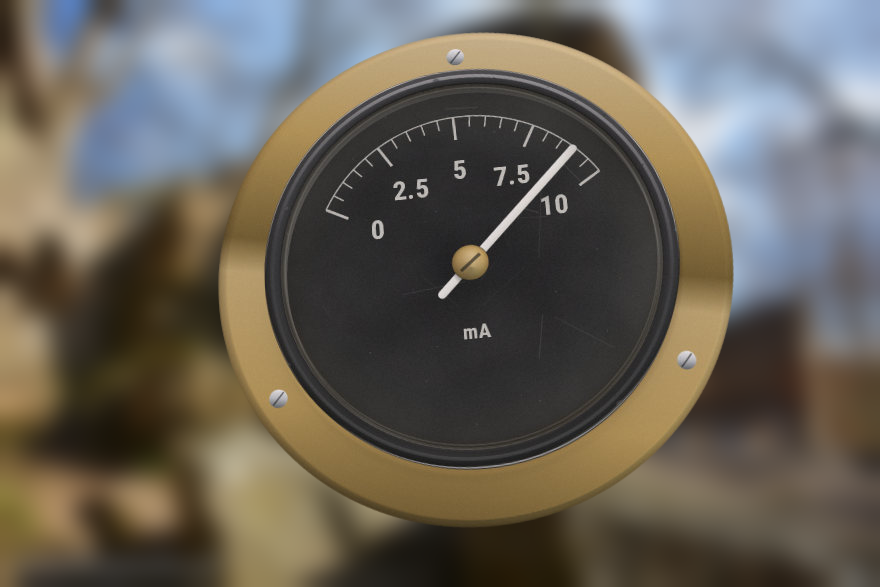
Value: 9 mA
